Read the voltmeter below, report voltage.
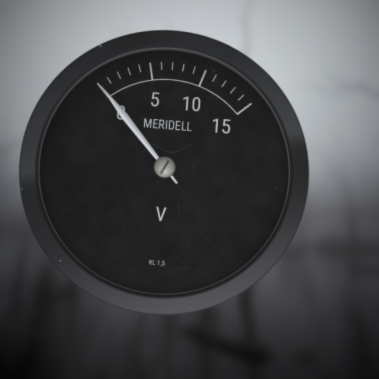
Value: 0 V
